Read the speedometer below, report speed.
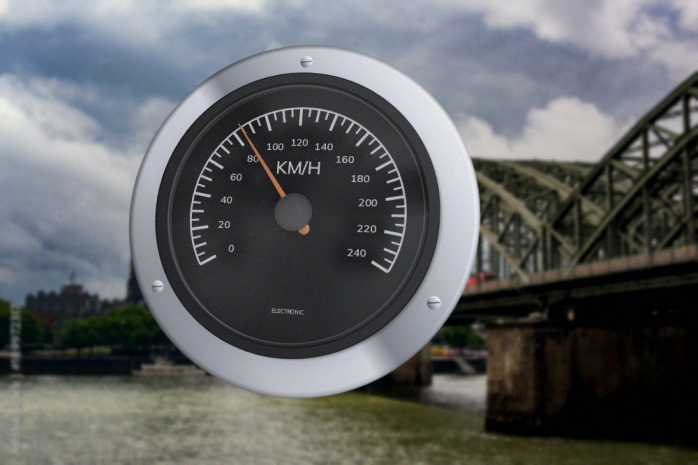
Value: 85 km/h
